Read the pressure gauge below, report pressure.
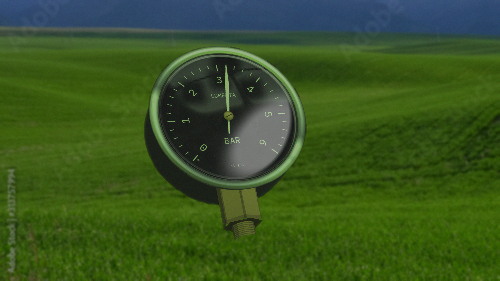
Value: 3.2 bar
